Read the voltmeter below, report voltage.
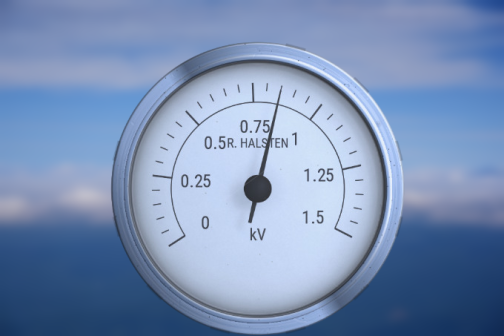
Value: 0.85 kV
